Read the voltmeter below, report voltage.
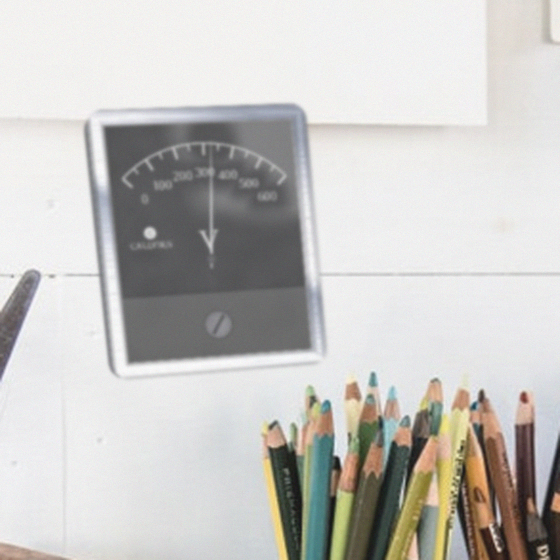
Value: 325 V
